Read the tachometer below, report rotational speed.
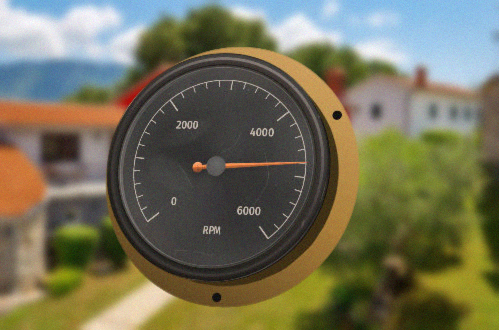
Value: 4800 rpm
